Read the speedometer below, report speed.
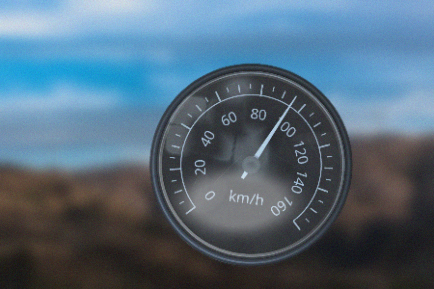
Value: 95 km/h
